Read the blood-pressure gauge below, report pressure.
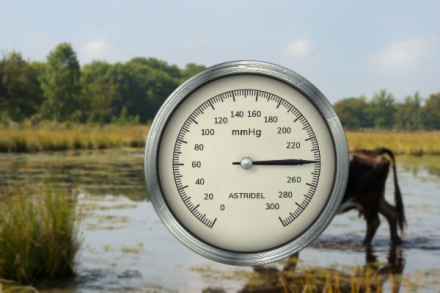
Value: 240 mmHg
